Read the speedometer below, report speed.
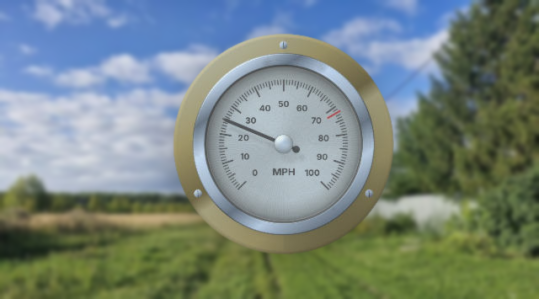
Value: 25 mph
